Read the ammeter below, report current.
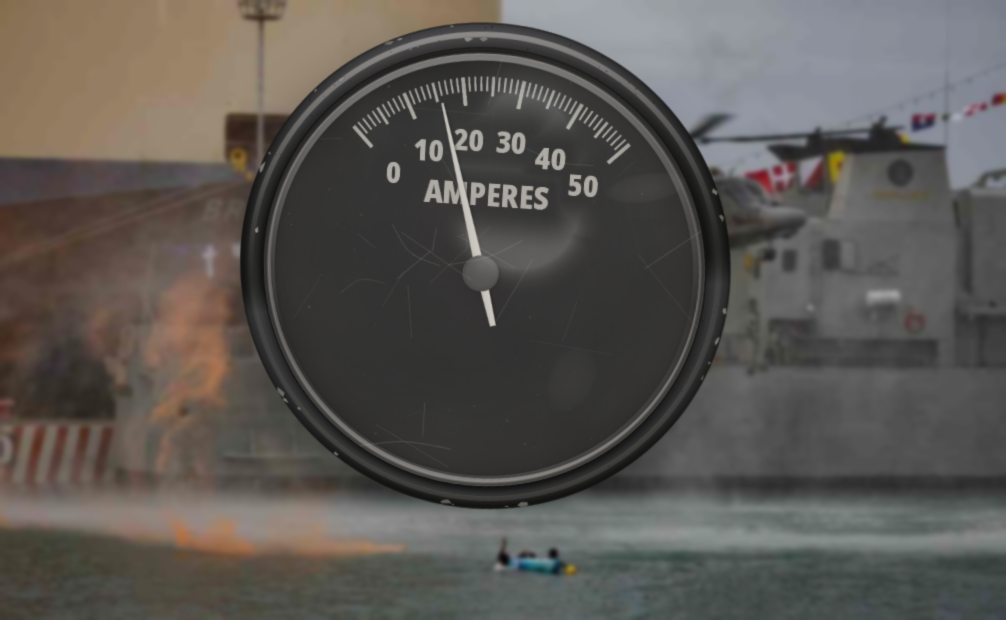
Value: 16 A
